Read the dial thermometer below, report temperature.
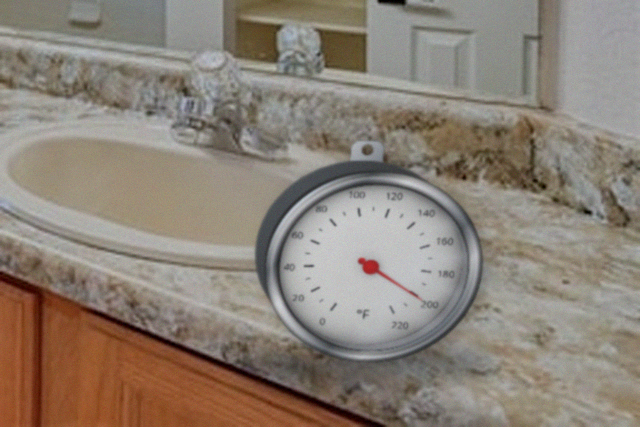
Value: 200 °F
